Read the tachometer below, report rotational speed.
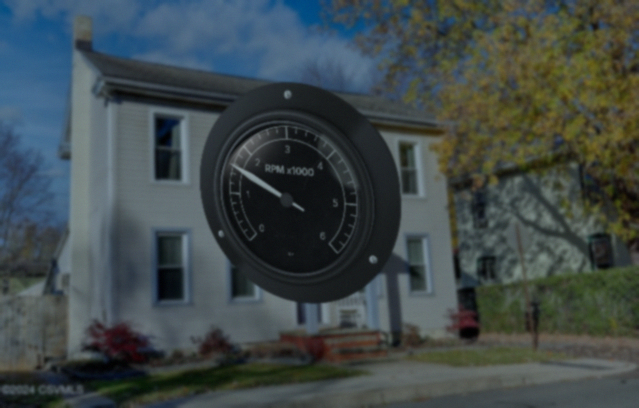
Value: 1600 rpm
